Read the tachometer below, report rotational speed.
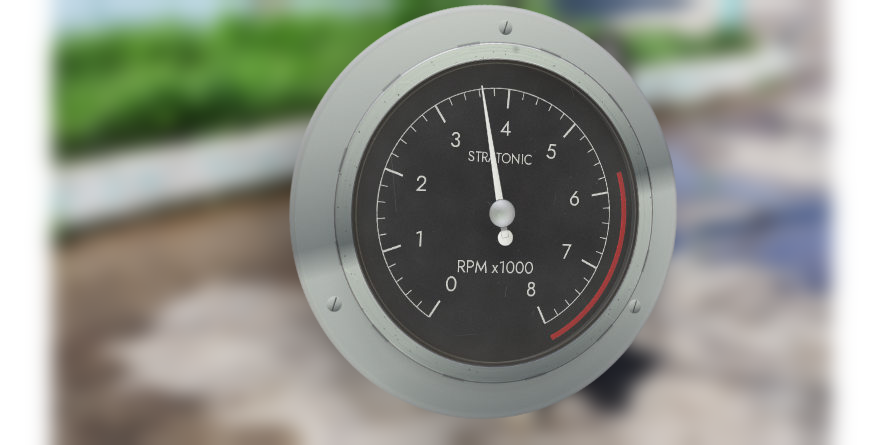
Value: 3600 rpm
